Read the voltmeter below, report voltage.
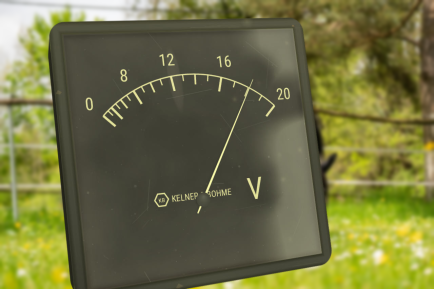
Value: 18 V
